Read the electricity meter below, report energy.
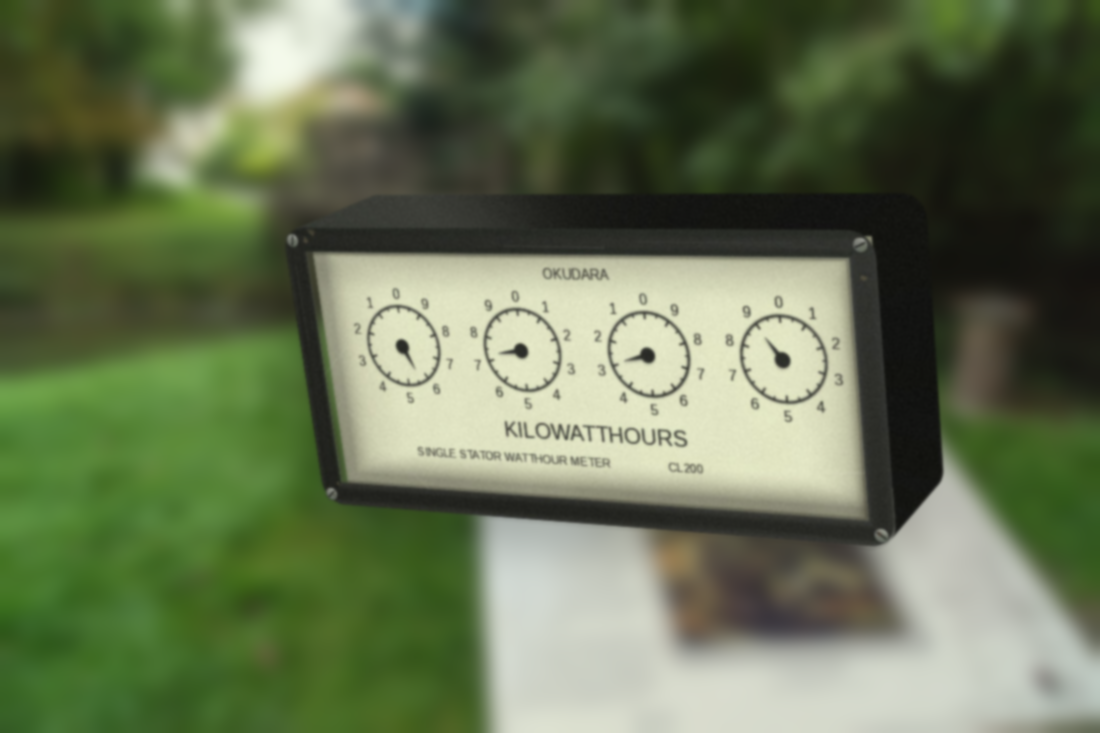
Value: 5729 kWh
